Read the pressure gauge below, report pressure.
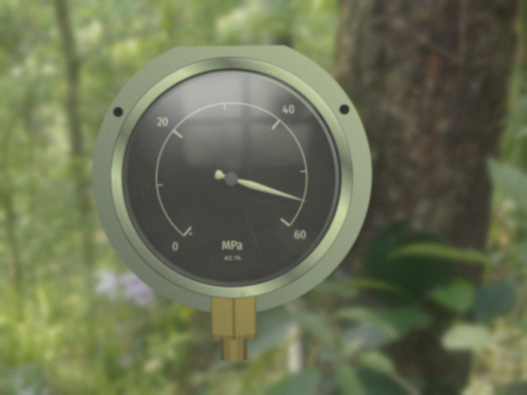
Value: 55 MPa
